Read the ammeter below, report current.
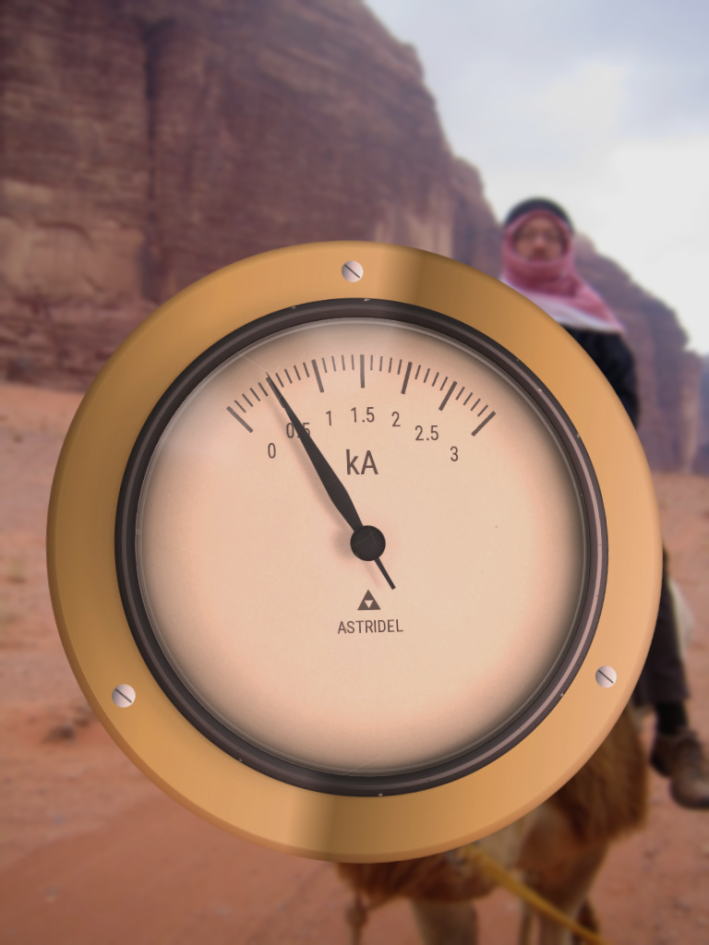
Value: 0.5 kA
